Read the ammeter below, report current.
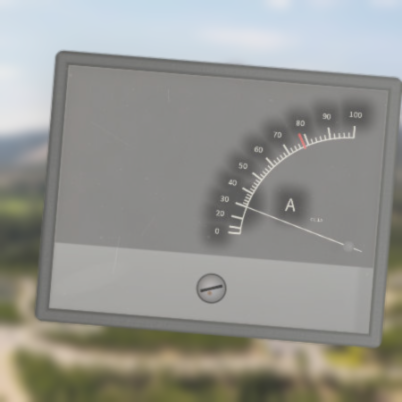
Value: 30 A
